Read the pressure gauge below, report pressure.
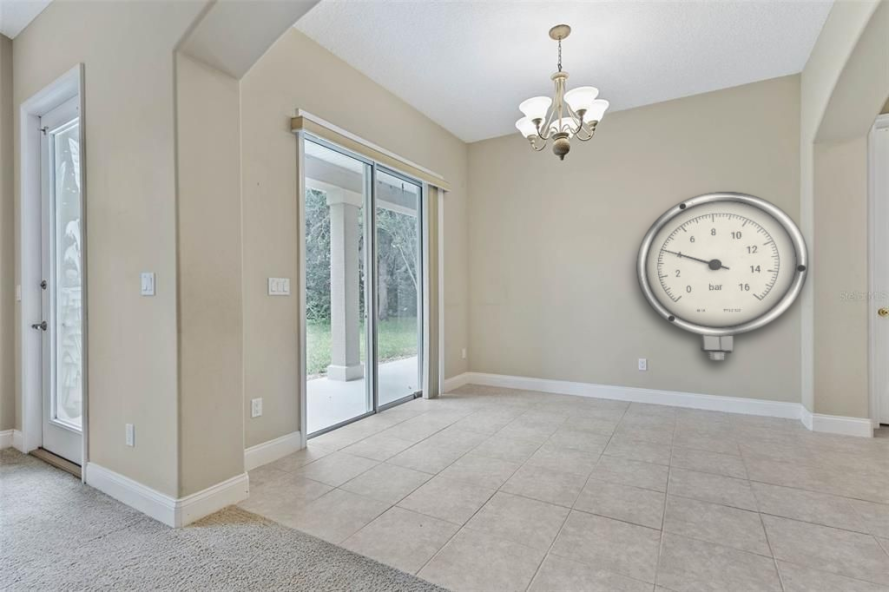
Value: 4 bar
